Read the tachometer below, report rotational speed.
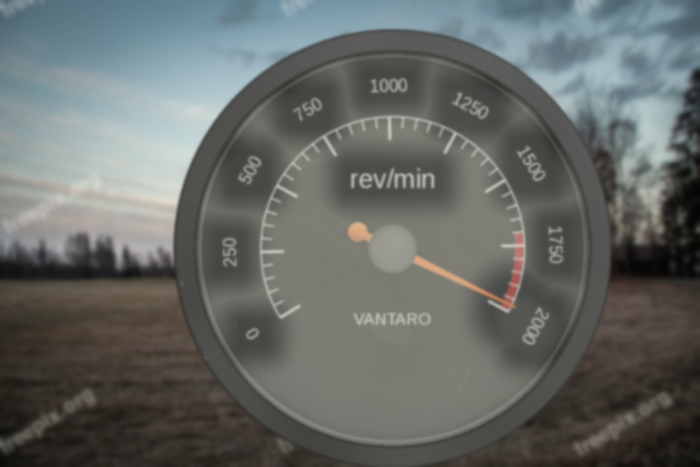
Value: 1975 rpm
